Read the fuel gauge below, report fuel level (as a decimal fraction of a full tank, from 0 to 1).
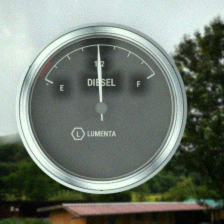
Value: 0.5
